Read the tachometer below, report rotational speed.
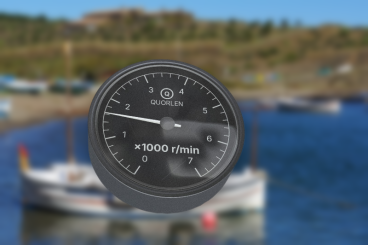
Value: 1600 rpm
